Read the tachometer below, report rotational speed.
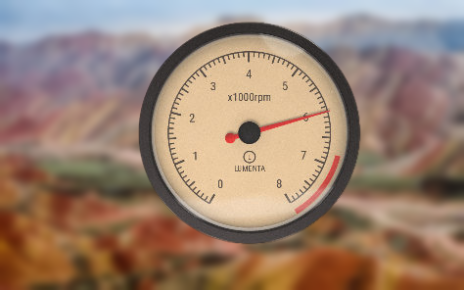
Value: 6000 rpm
